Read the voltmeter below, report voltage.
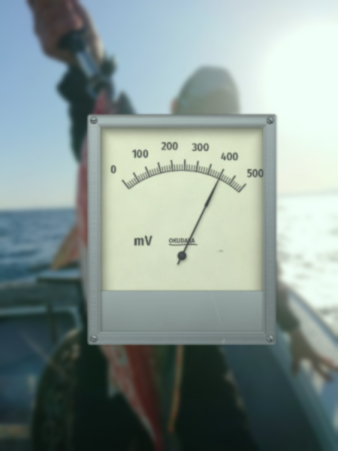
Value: 400 mV
